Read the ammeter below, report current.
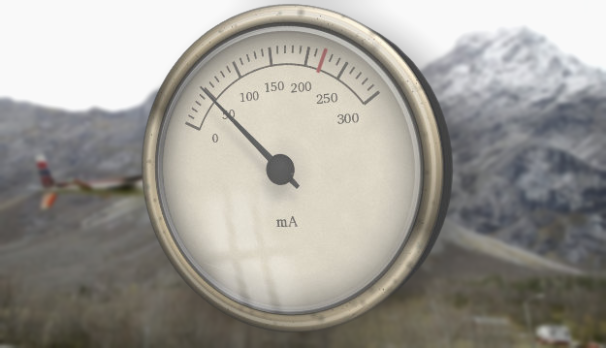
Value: 50 mA
